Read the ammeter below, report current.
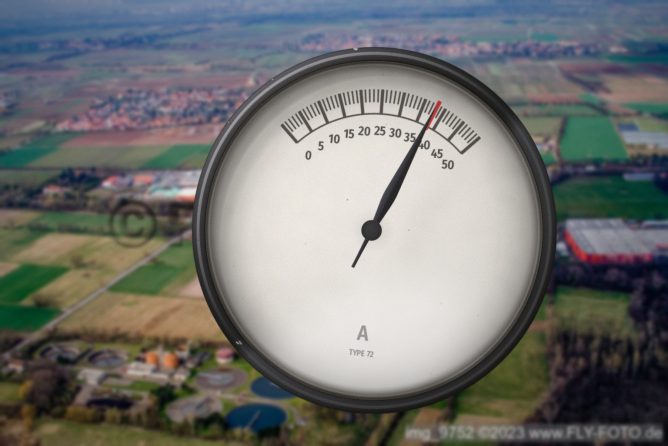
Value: 38 A
